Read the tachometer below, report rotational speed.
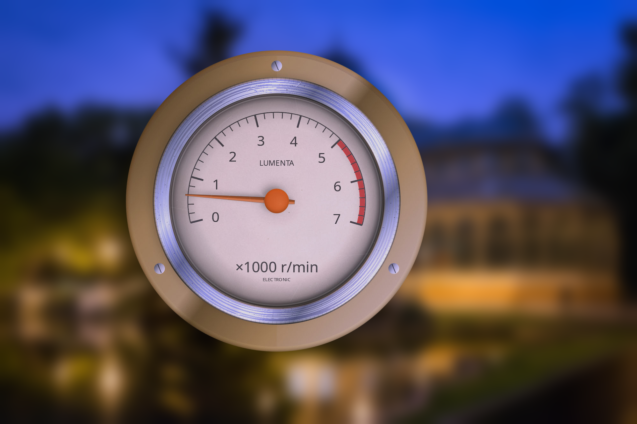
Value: 600 rpm
